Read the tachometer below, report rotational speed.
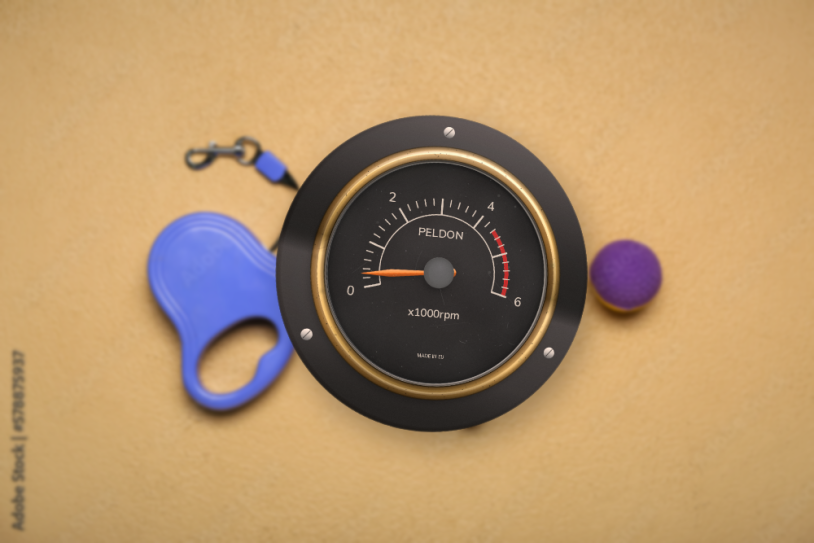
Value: 300 rpm
